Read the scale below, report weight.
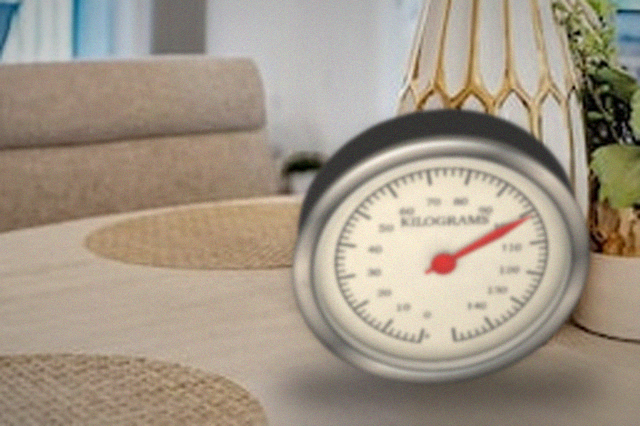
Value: 100 kg
